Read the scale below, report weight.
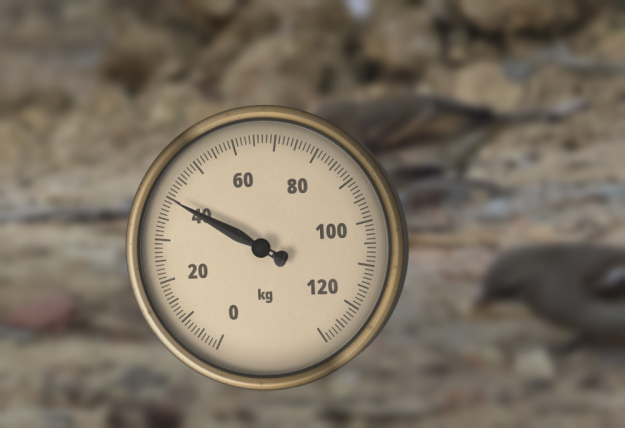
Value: 40 kg
